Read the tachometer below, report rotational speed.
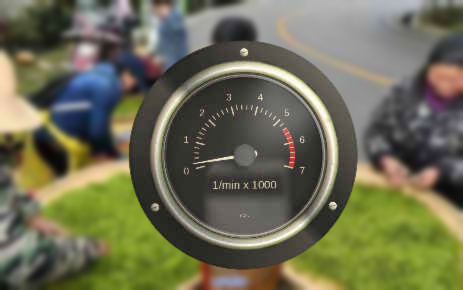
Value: 200 rpm
